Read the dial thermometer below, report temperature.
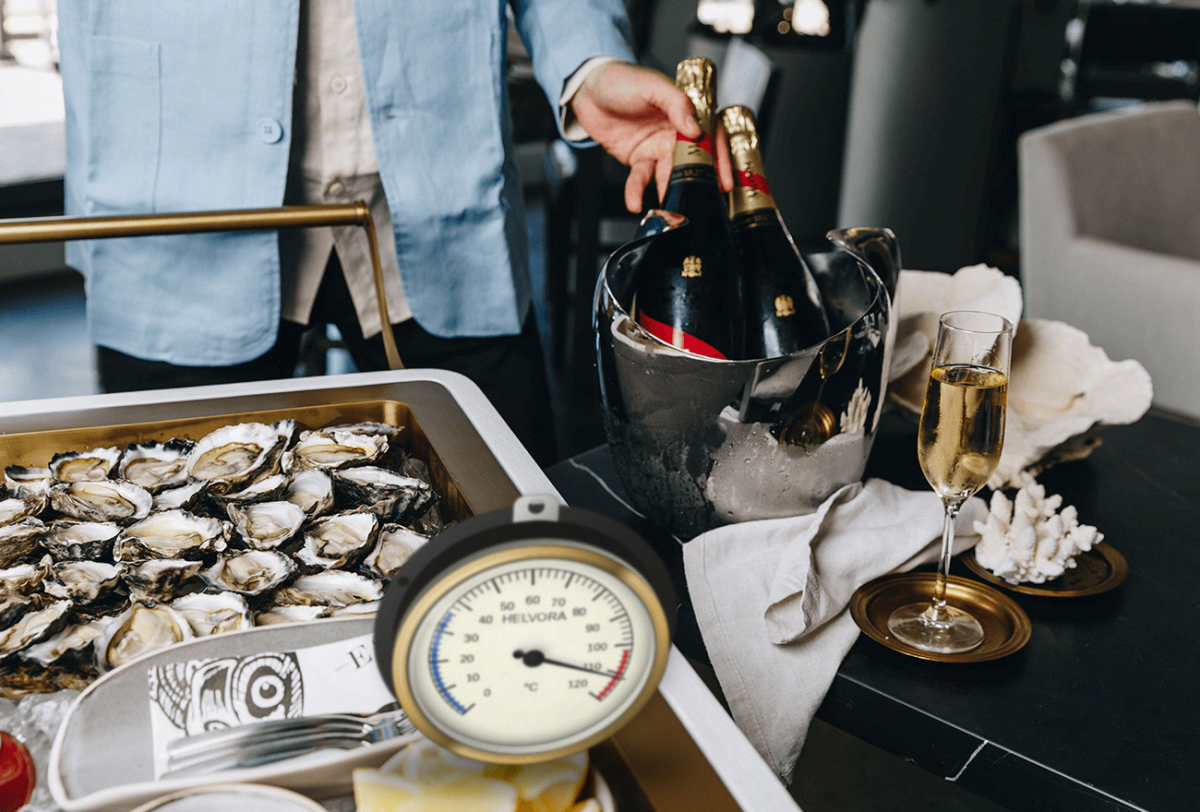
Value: 110 °C
